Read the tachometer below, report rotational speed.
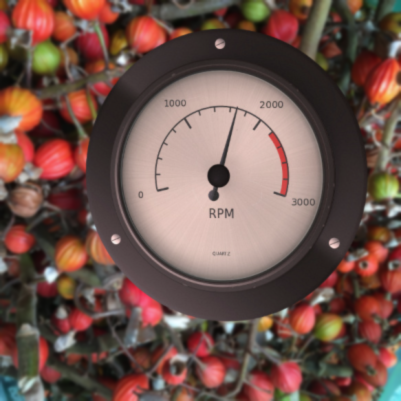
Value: 1700 rpm
